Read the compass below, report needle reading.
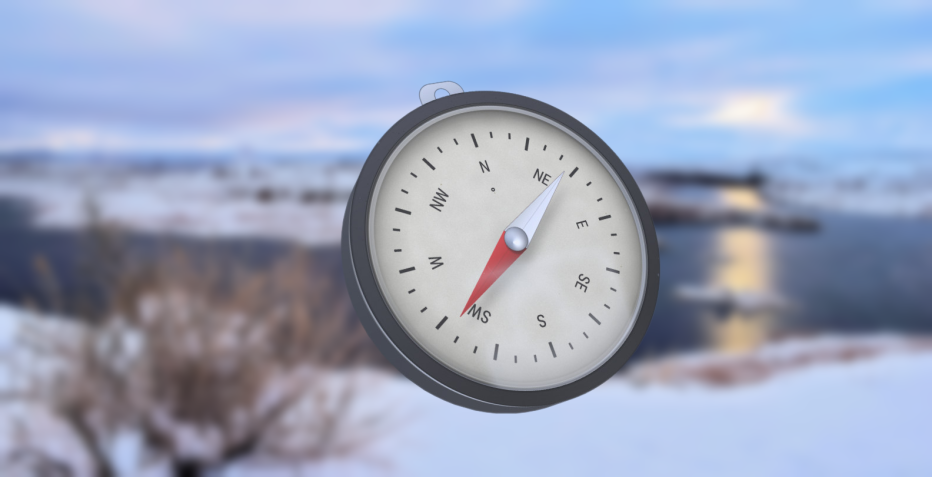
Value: 235 °
